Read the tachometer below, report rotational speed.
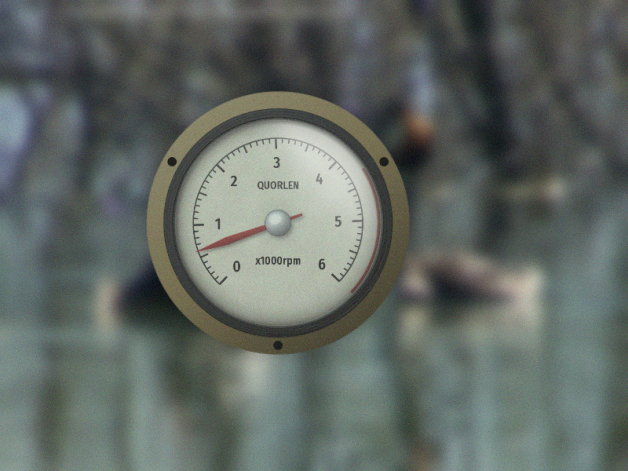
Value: 600 rpm
